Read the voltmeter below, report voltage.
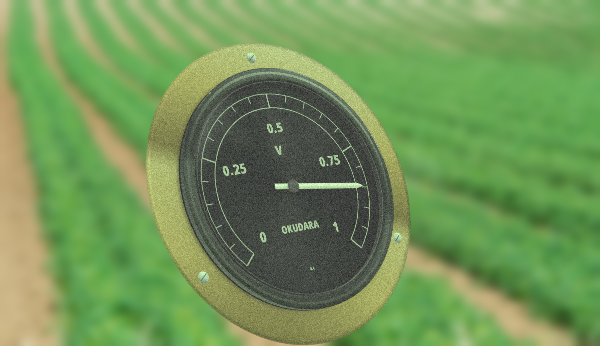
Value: 0.85 V
